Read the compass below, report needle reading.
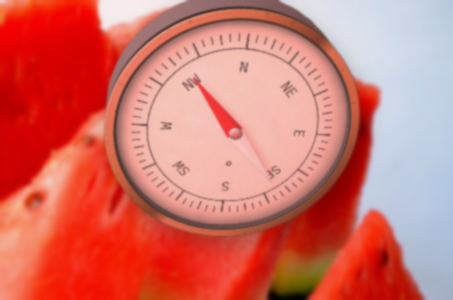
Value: 320 °
